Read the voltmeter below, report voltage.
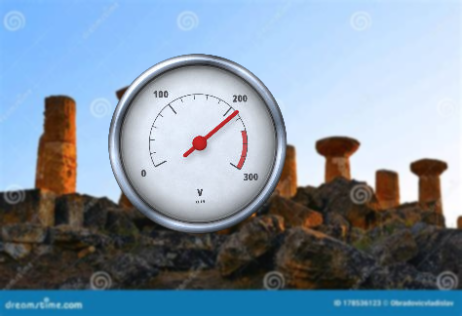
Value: 210 V
